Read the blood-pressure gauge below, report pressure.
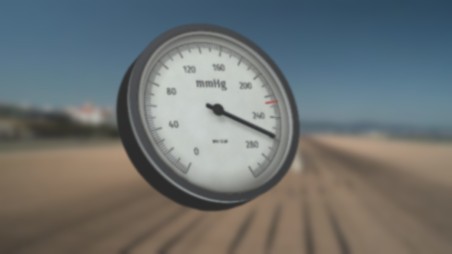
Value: 260 mmHg
